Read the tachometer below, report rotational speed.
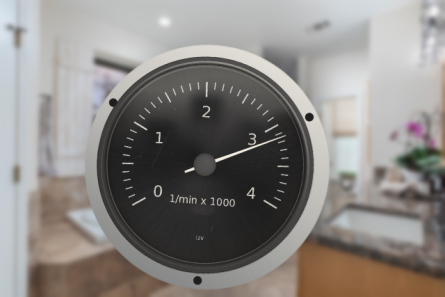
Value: 3150 rpm
